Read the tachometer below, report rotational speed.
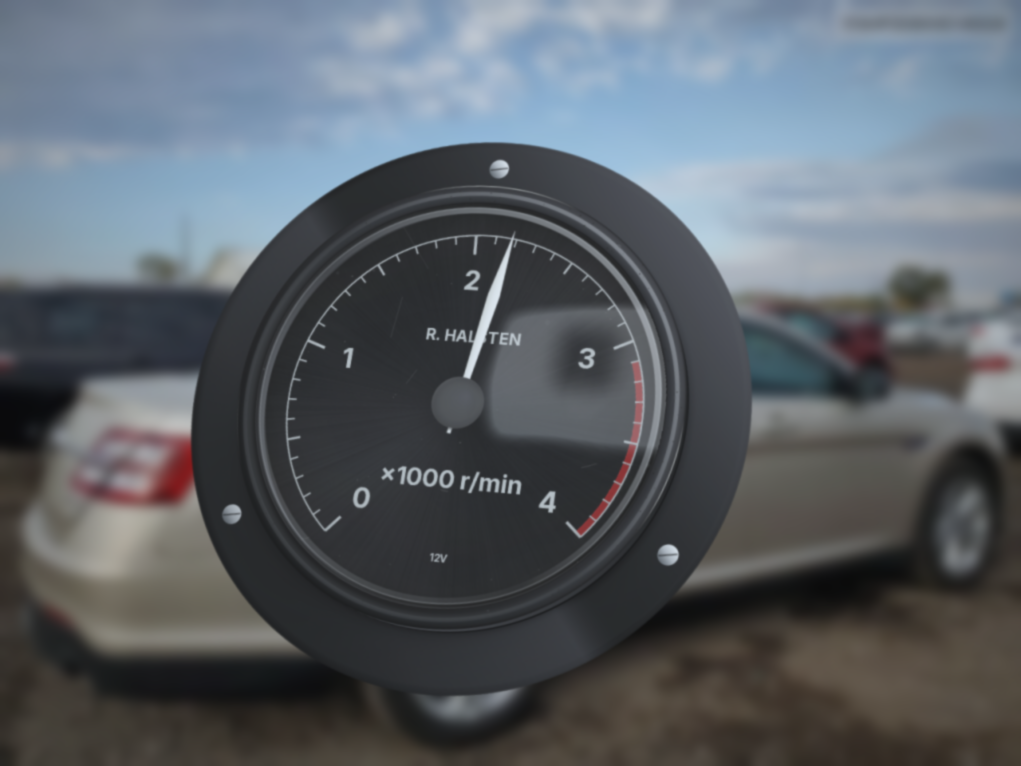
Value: 2200 rpm
